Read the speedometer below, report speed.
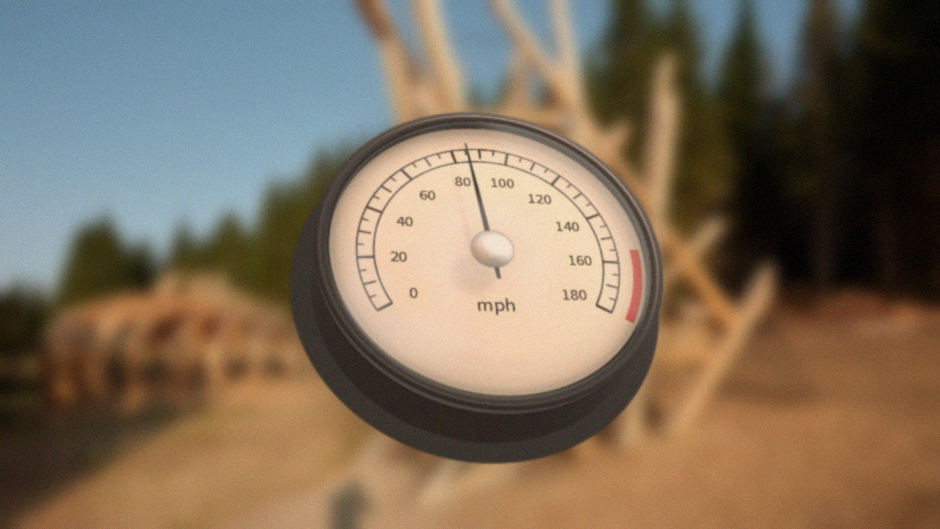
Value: 85 mph
